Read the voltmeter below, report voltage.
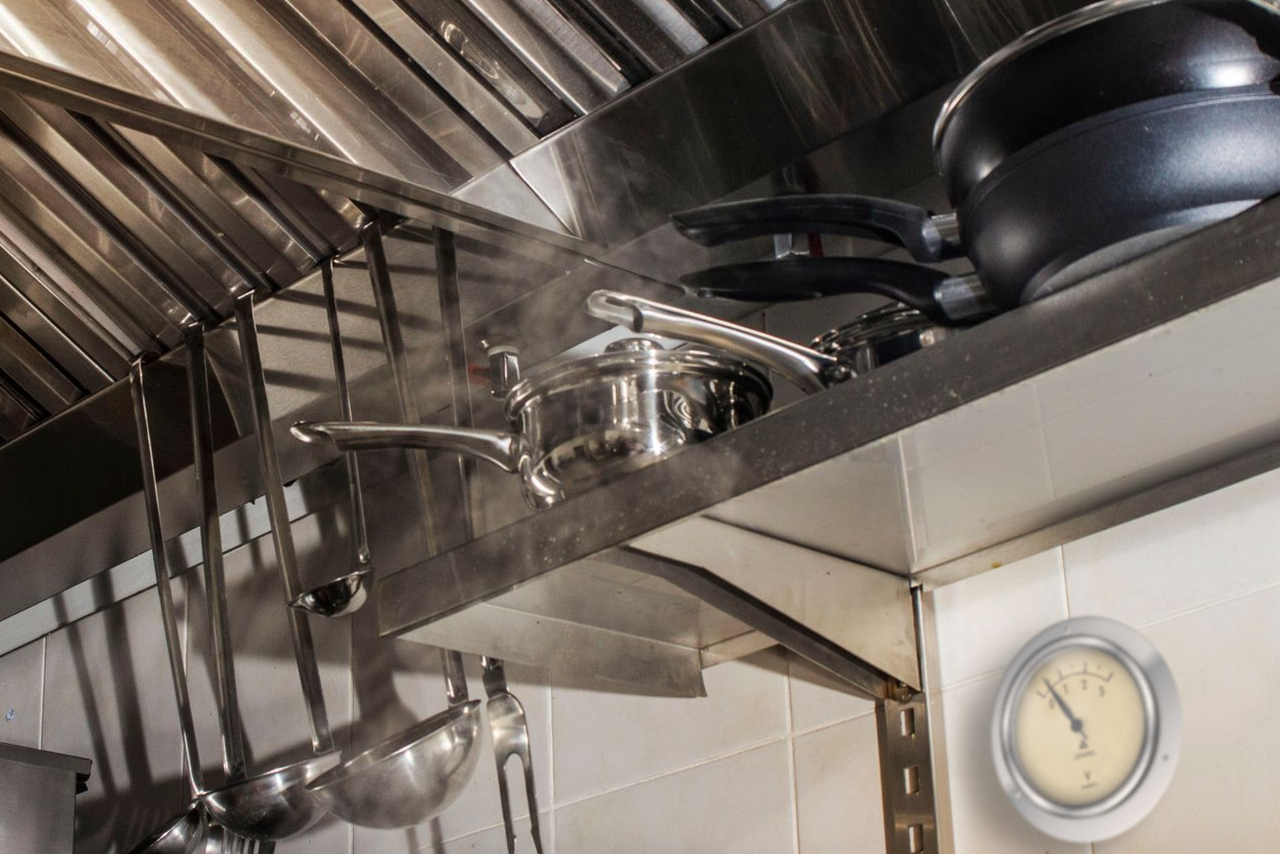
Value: 0.5 V
